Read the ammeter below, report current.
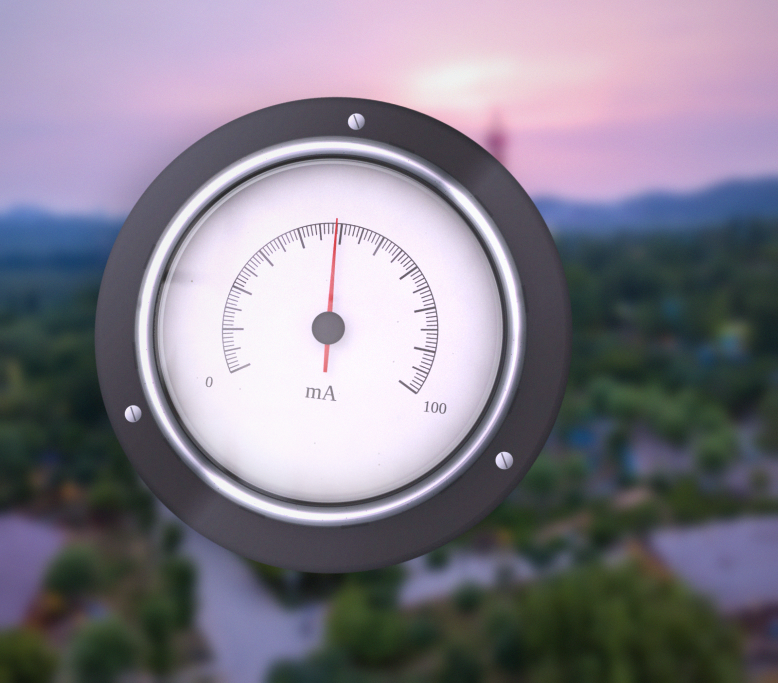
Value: 49 mA
